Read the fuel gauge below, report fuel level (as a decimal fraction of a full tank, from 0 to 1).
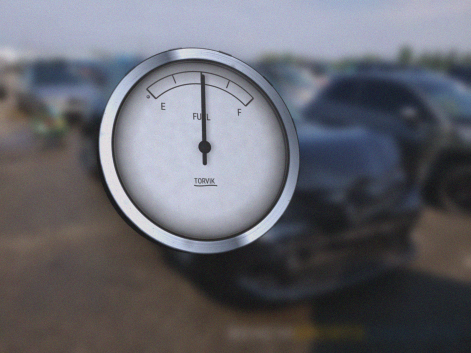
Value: 0.5
